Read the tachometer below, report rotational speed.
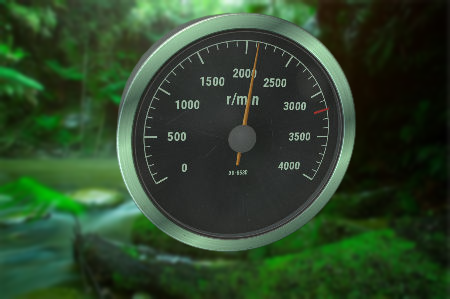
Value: 2100 rpm
